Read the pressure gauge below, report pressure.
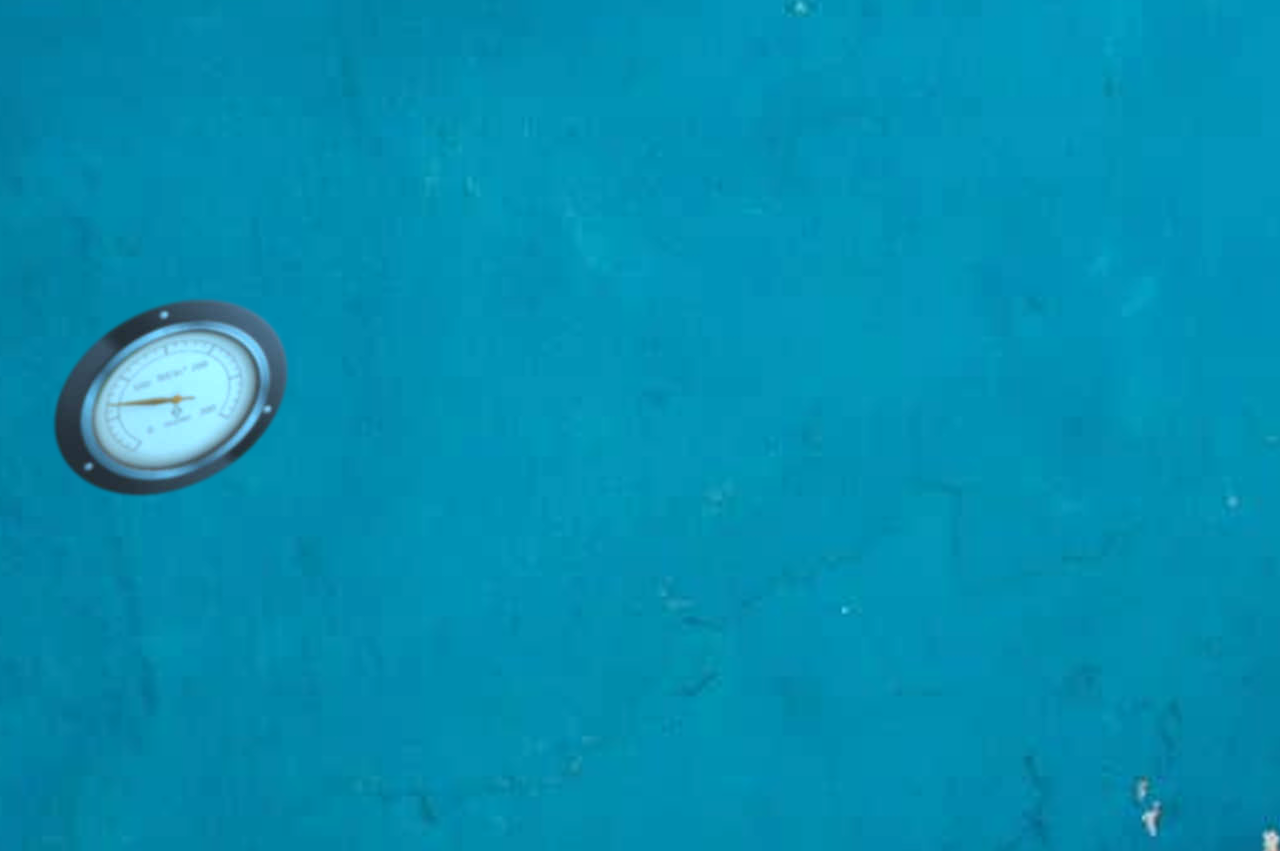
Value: 70 psi
